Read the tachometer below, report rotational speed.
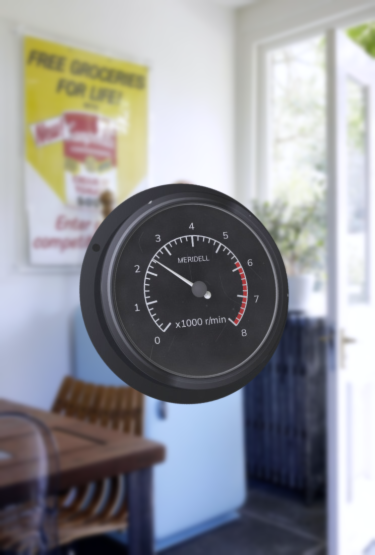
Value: 2400 rpm
